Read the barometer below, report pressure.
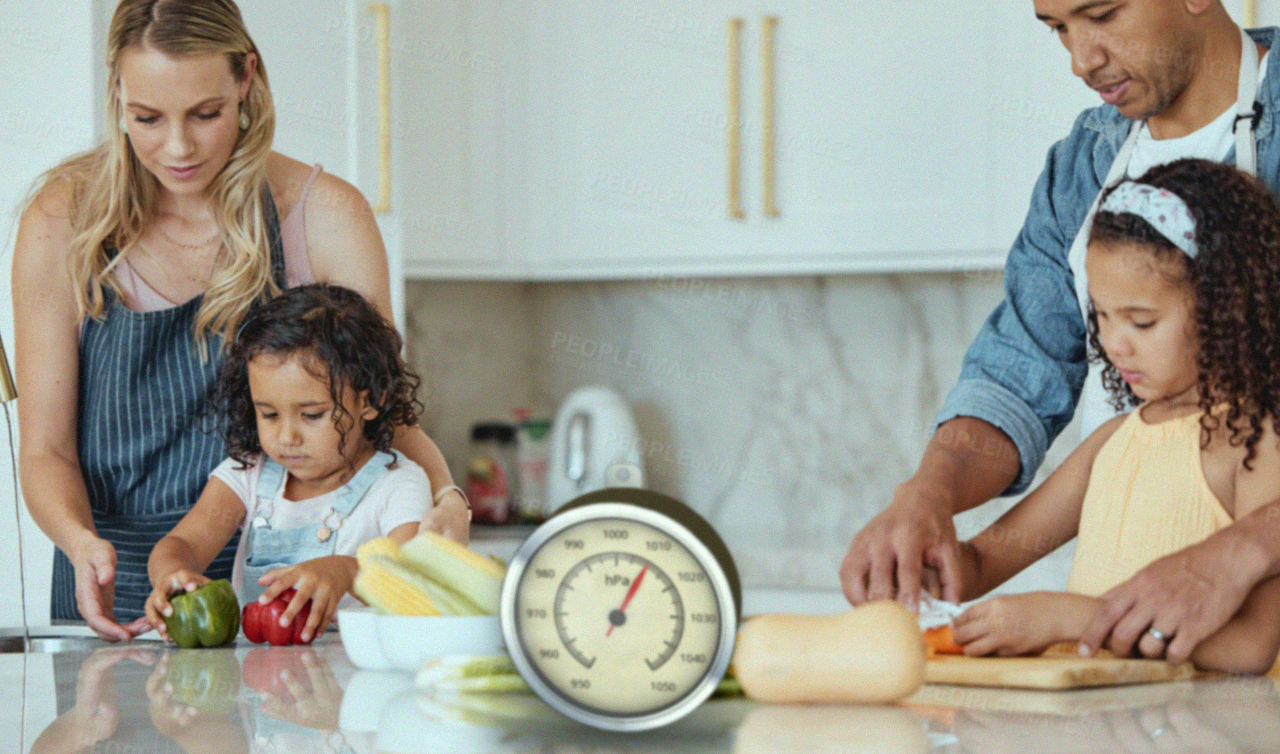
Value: 1010 hPa
